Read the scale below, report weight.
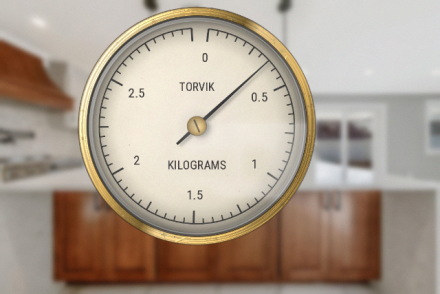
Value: 0.35 kg
